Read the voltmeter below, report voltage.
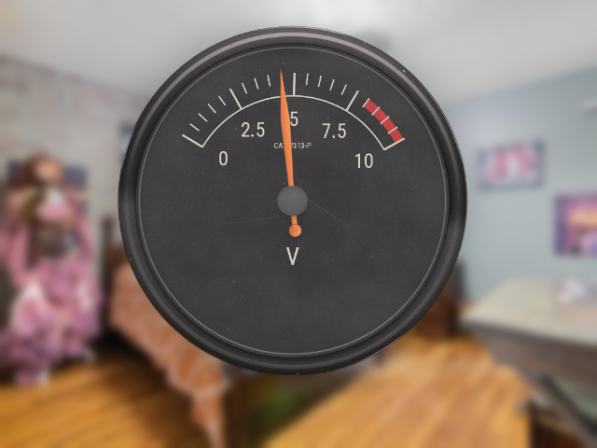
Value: 4.5 V
